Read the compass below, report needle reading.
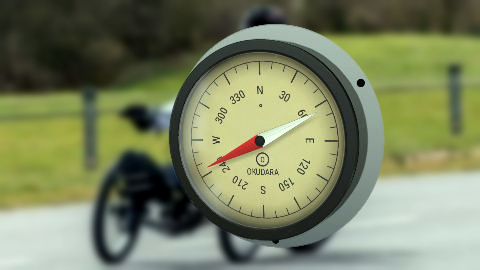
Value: 245 °
